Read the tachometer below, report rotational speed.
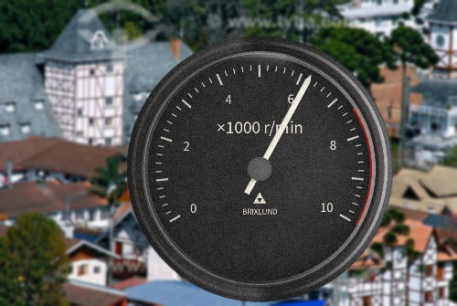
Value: 6200 rpm
